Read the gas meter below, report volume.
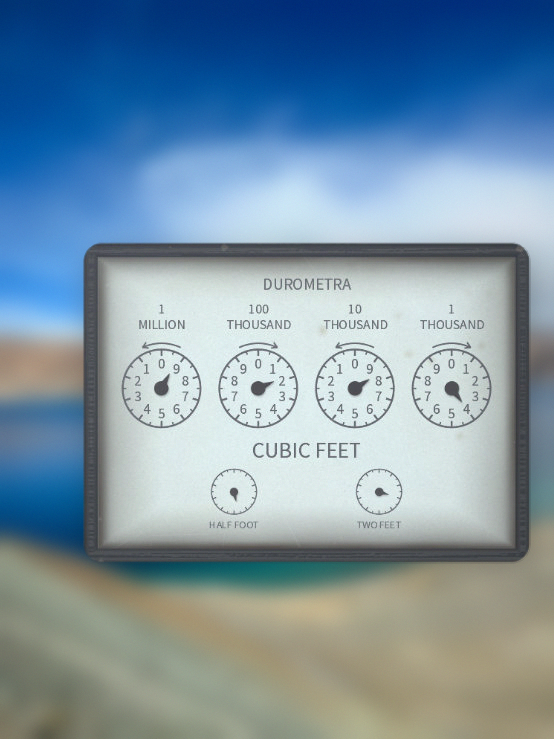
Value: 918400 ft³
